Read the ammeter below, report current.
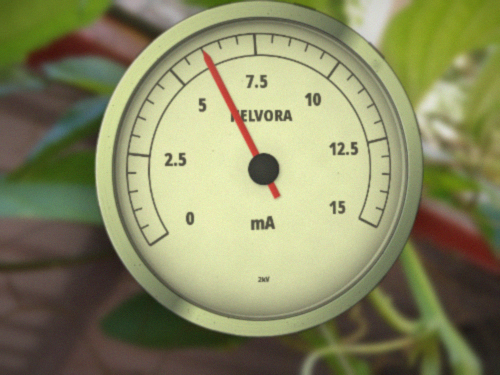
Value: 6 mA
